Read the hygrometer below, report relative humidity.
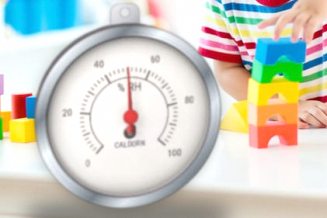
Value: 50 %
